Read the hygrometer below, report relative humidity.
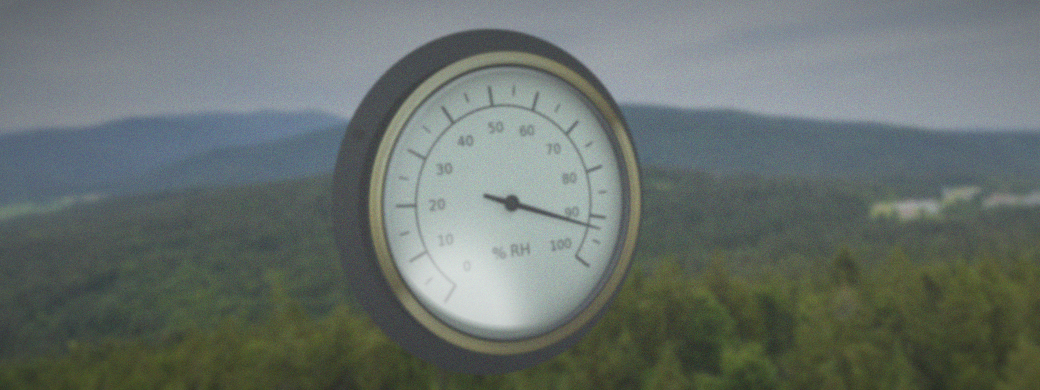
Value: 92.5 %
